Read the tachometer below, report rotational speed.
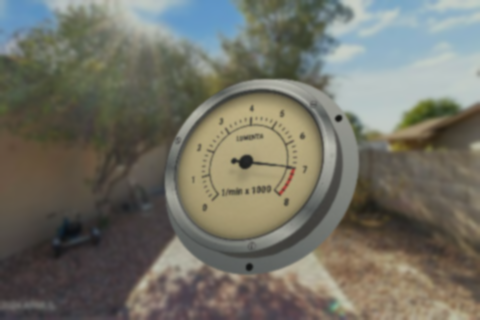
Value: 7000 rpm
